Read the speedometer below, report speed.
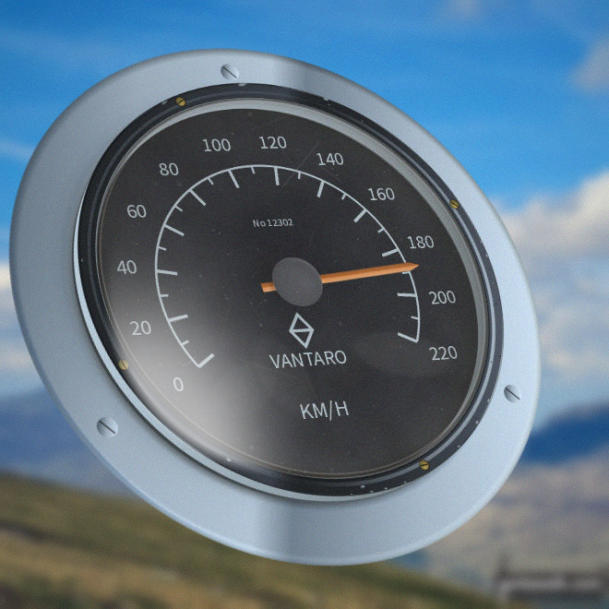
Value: 190 km/h
